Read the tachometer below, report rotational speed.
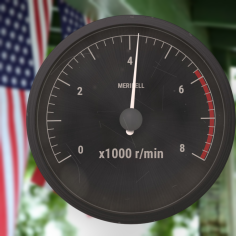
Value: 4200 rpm
